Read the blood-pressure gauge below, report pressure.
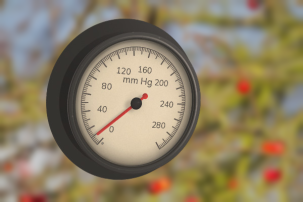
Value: 10 mmHg
